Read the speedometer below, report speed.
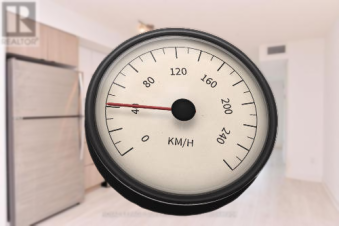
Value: 40 km/h
